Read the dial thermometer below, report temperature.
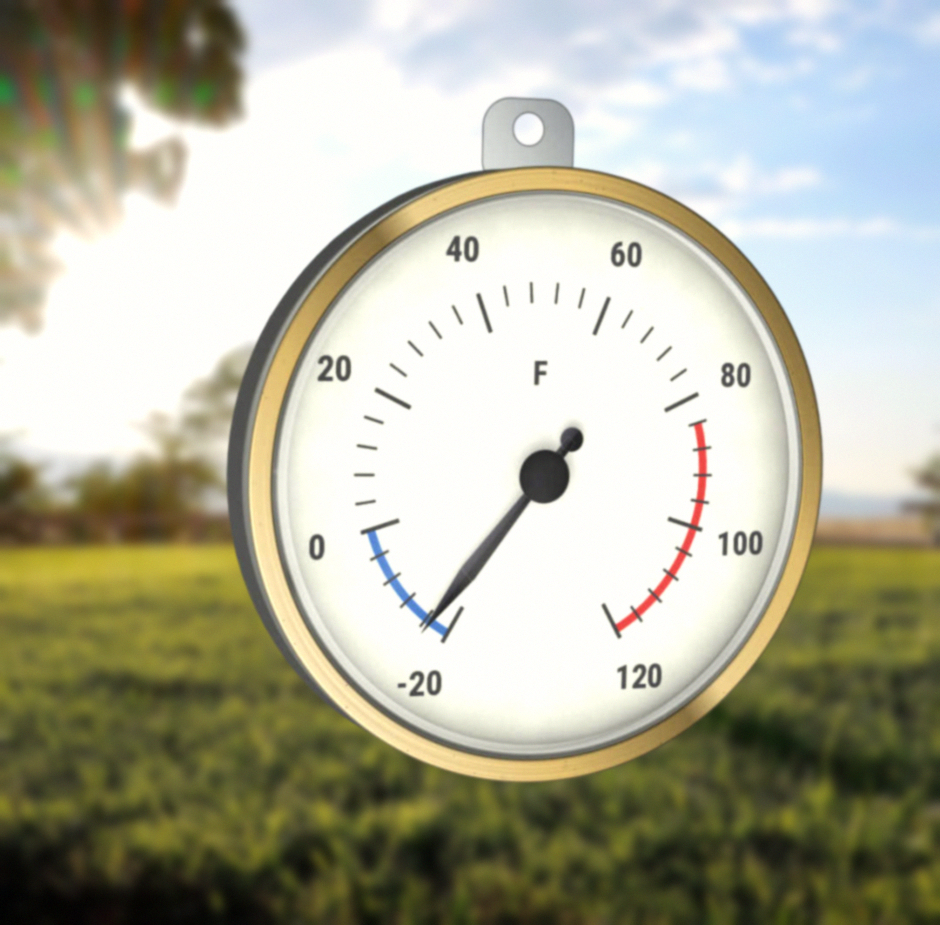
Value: -16 °F
